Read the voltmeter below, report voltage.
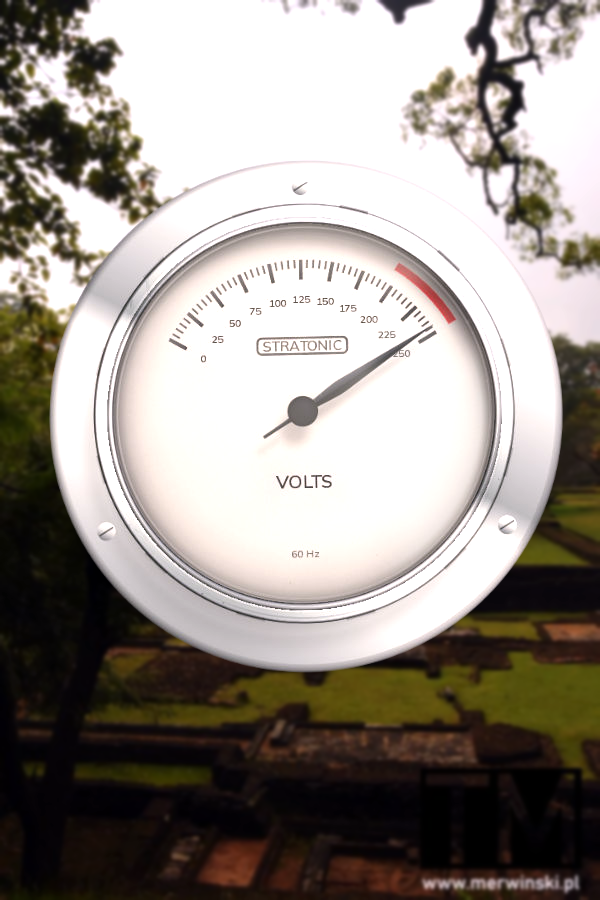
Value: 245 V
